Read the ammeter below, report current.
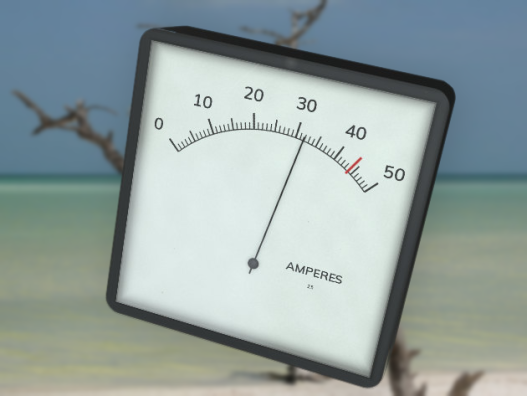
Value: 32 A
